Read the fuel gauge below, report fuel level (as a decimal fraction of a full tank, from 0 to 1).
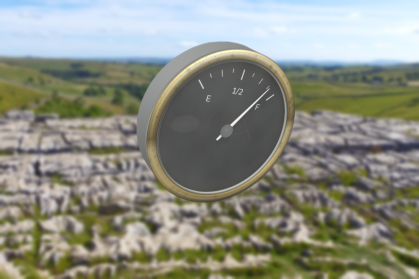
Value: 0.875
